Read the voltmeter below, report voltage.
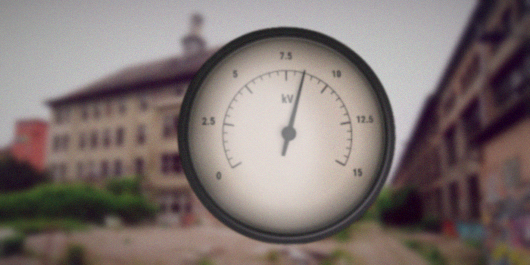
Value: 8.5 kV
